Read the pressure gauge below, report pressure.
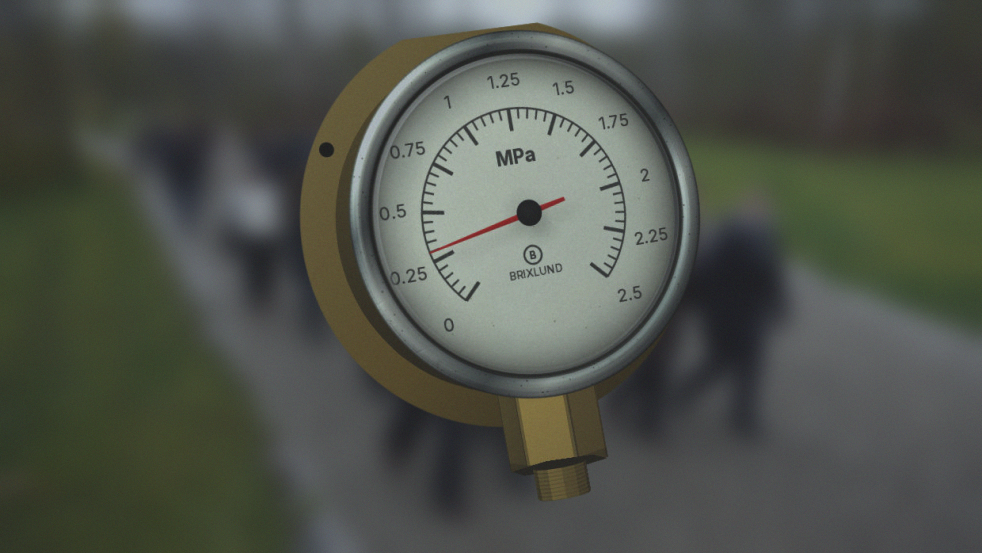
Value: 0.3 MPa
